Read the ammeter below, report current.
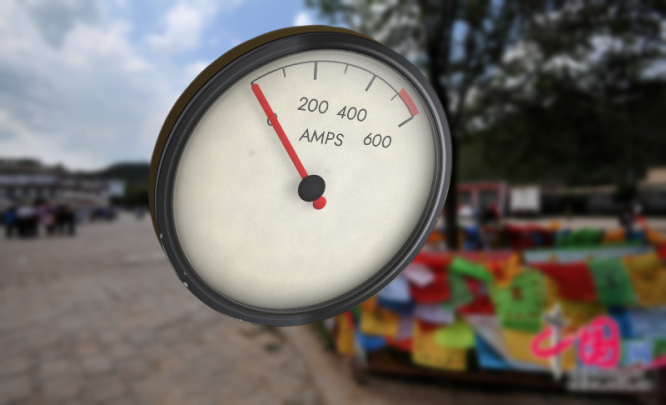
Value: 0 A
